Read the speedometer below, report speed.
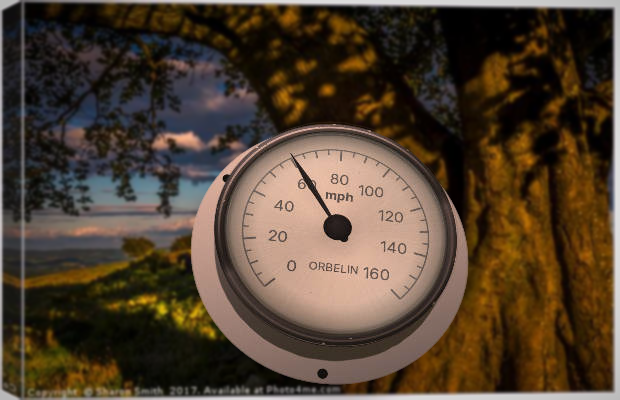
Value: 60 mph
